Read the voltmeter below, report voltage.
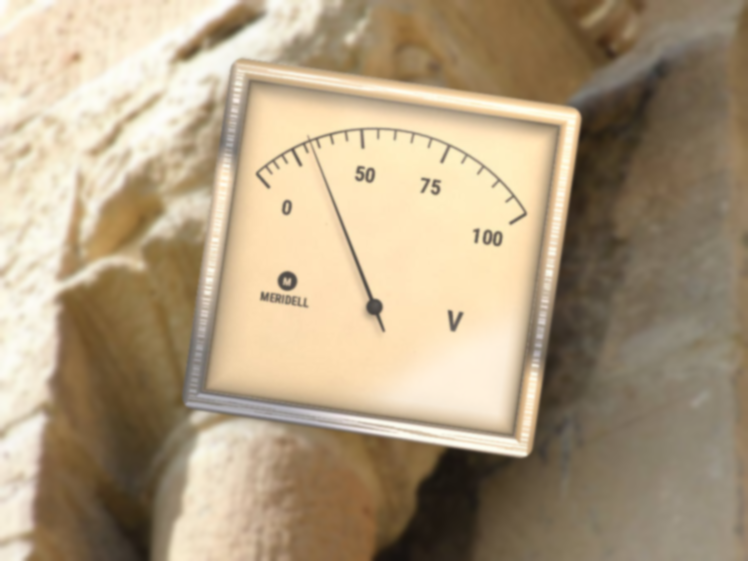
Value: 32.5 V
